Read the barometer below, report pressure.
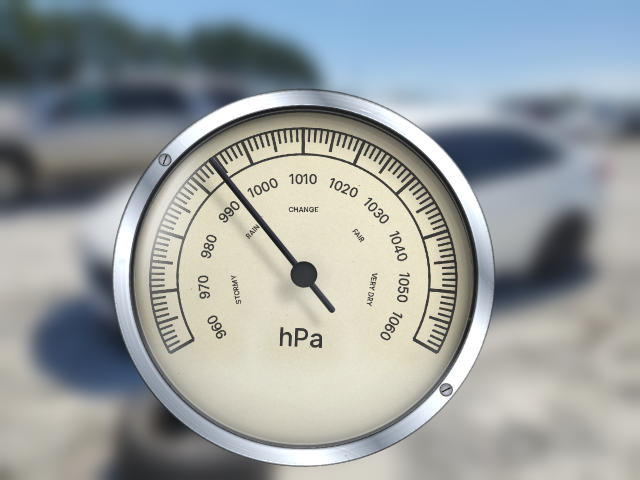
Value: 994 hPa
